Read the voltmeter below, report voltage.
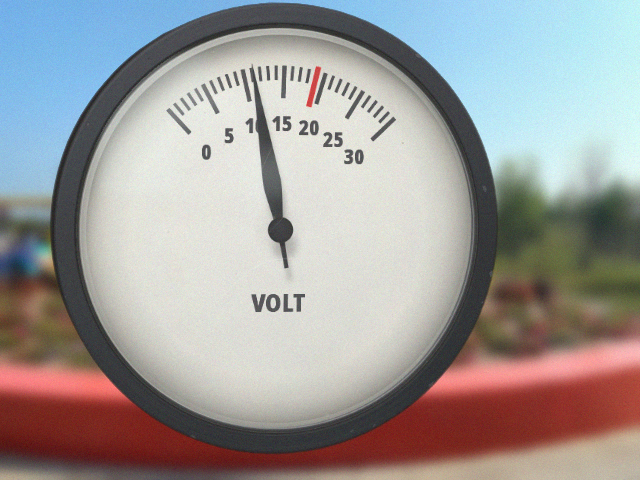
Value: 11 V
